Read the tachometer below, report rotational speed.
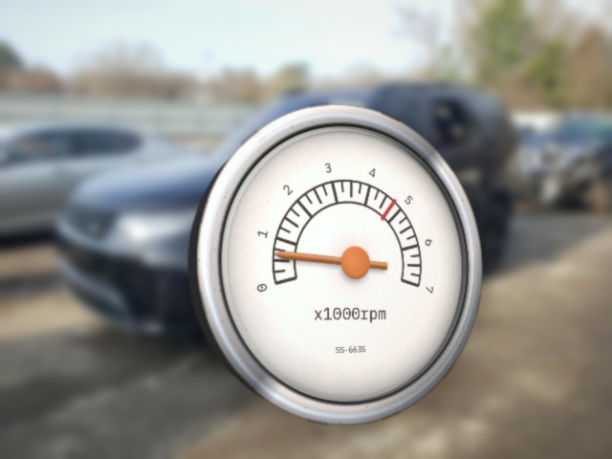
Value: 625 rpm
